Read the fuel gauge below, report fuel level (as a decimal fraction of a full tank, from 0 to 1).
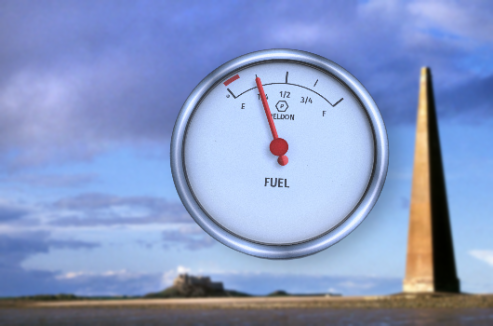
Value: 0.25
